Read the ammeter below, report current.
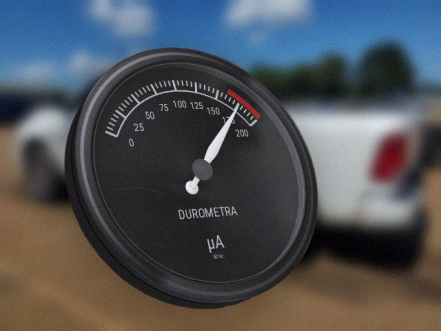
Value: 175 µA
